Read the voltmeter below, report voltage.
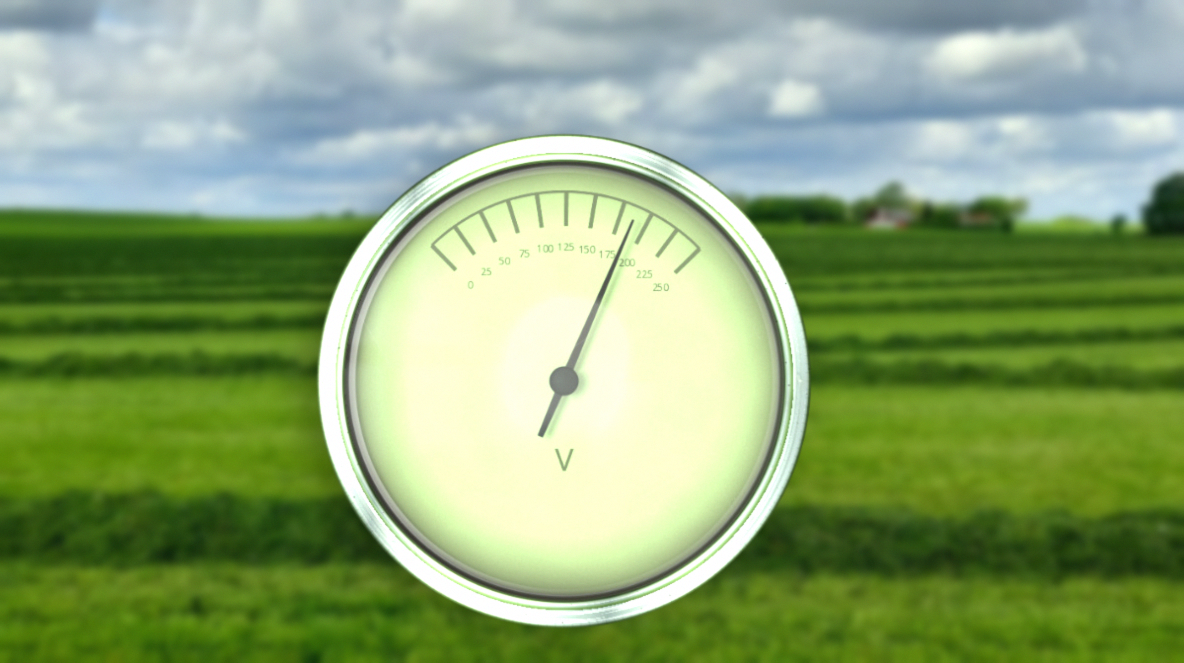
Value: 187.5 V
